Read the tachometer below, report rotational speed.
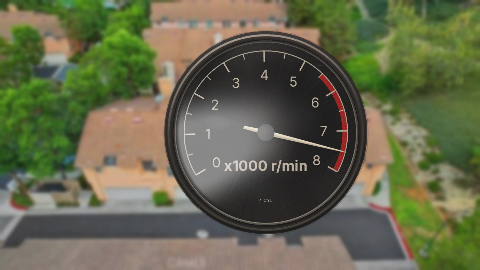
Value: 7500 rpm
